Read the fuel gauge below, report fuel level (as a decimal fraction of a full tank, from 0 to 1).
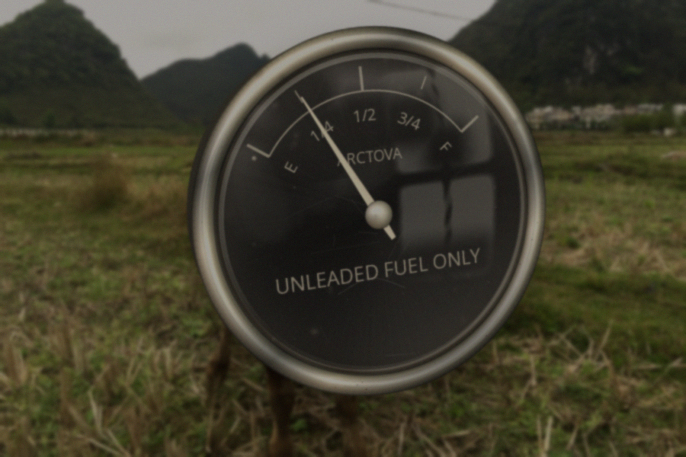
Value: 0.25
